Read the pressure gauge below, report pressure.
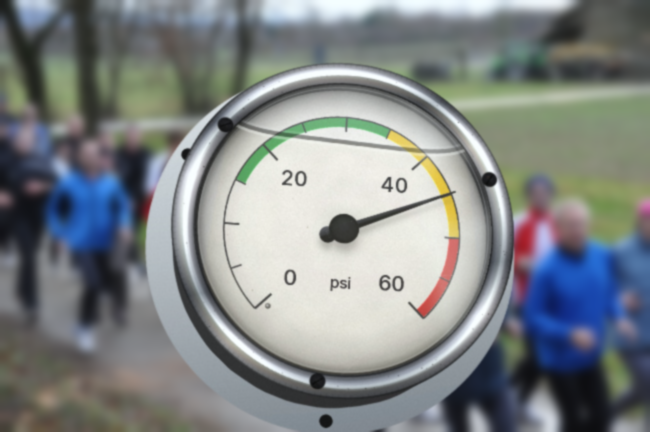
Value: 45 psi
